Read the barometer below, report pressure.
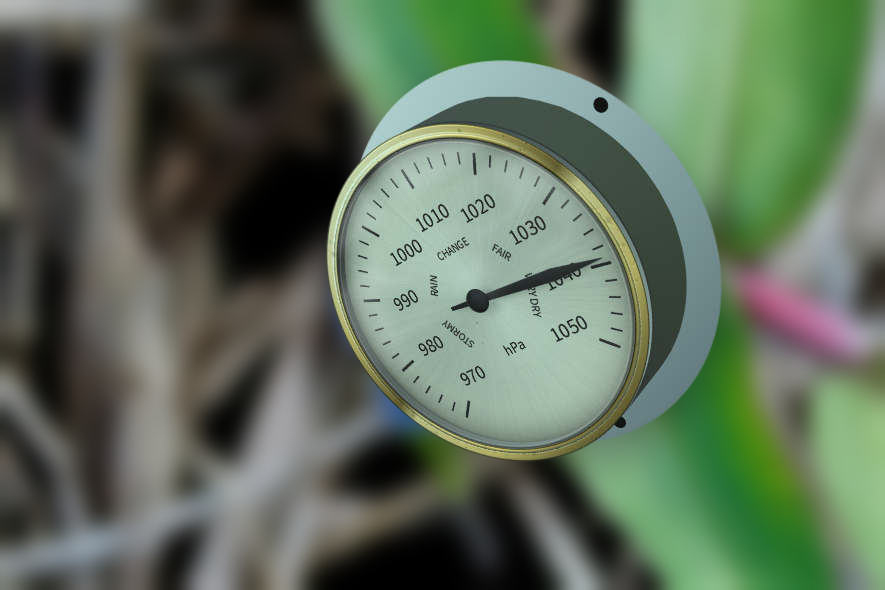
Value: 1039 hPa
